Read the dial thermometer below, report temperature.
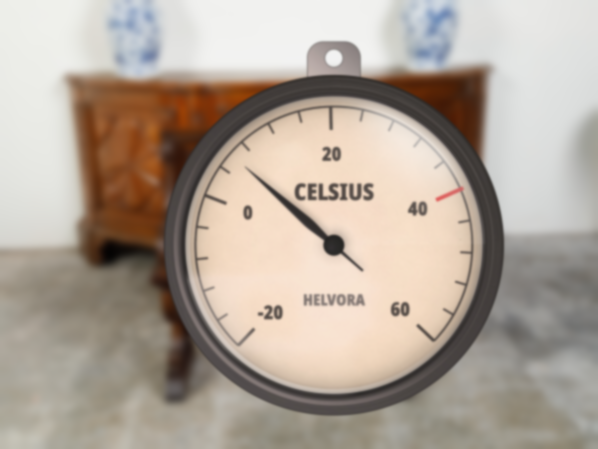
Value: 6 °C
